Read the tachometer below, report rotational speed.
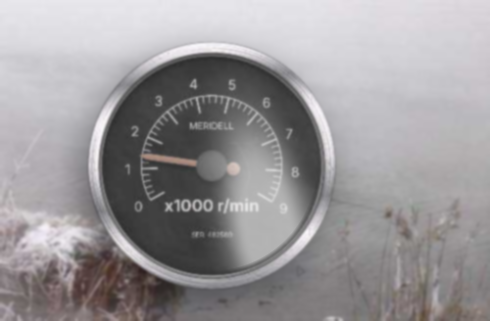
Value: 1400 rpm
